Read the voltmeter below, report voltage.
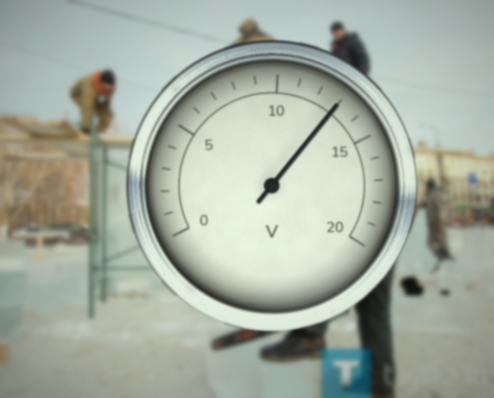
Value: 13 V
